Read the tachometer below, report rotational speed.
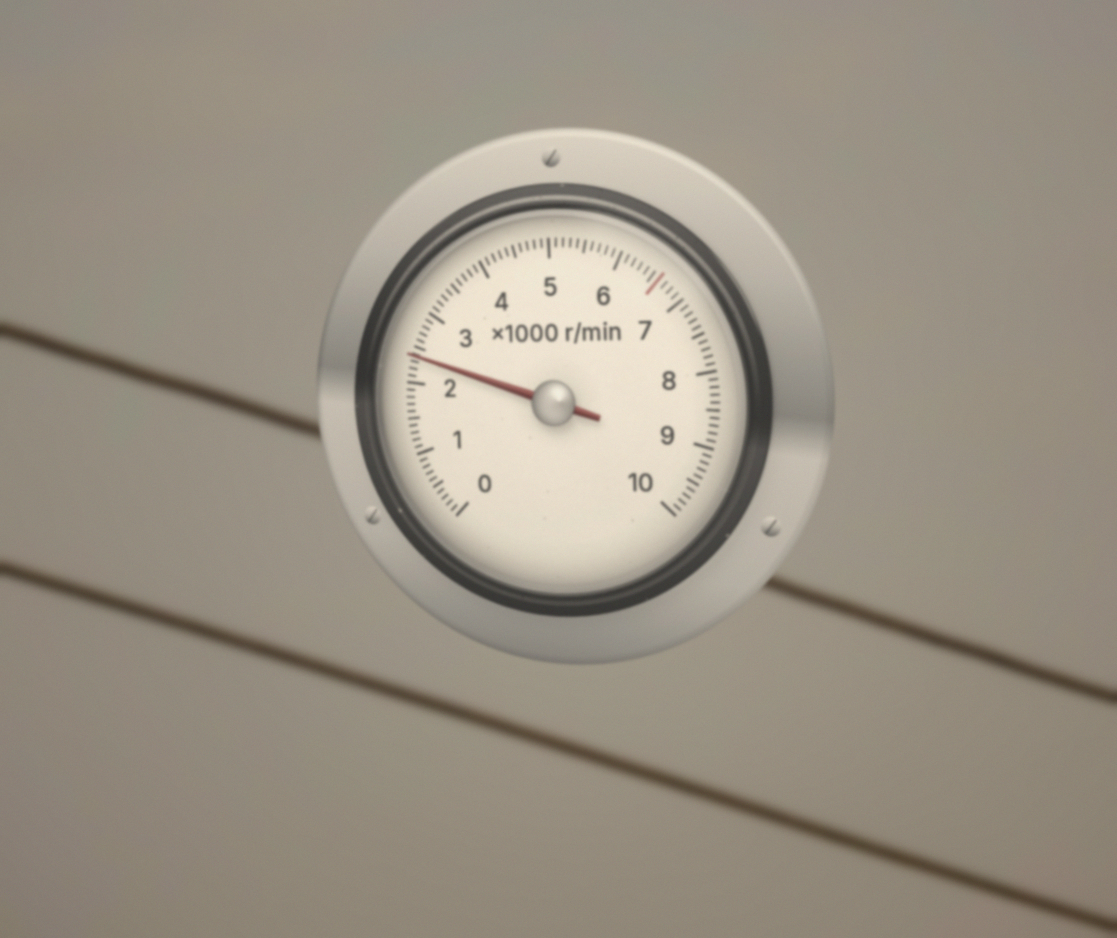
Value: 2400 rpm
